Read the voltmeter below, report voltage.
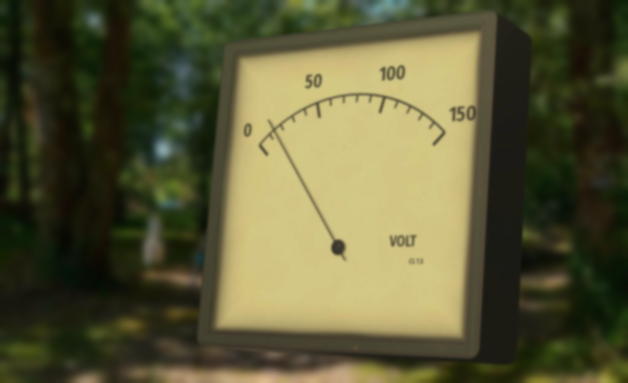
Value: 15 V
